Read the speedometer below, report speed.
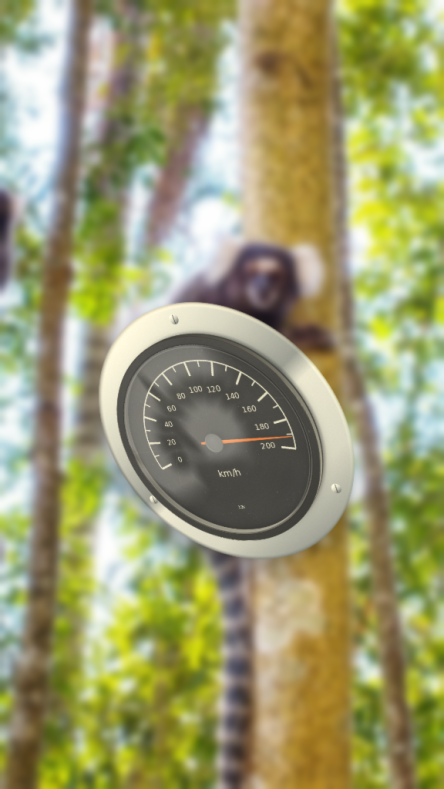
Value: 190 km/h
